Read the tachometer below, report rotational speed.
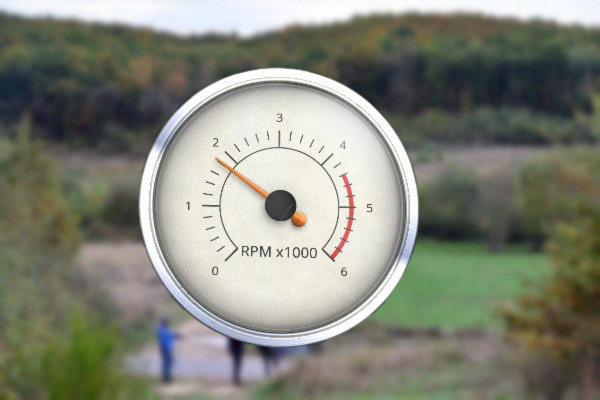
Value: 1800 rpm
